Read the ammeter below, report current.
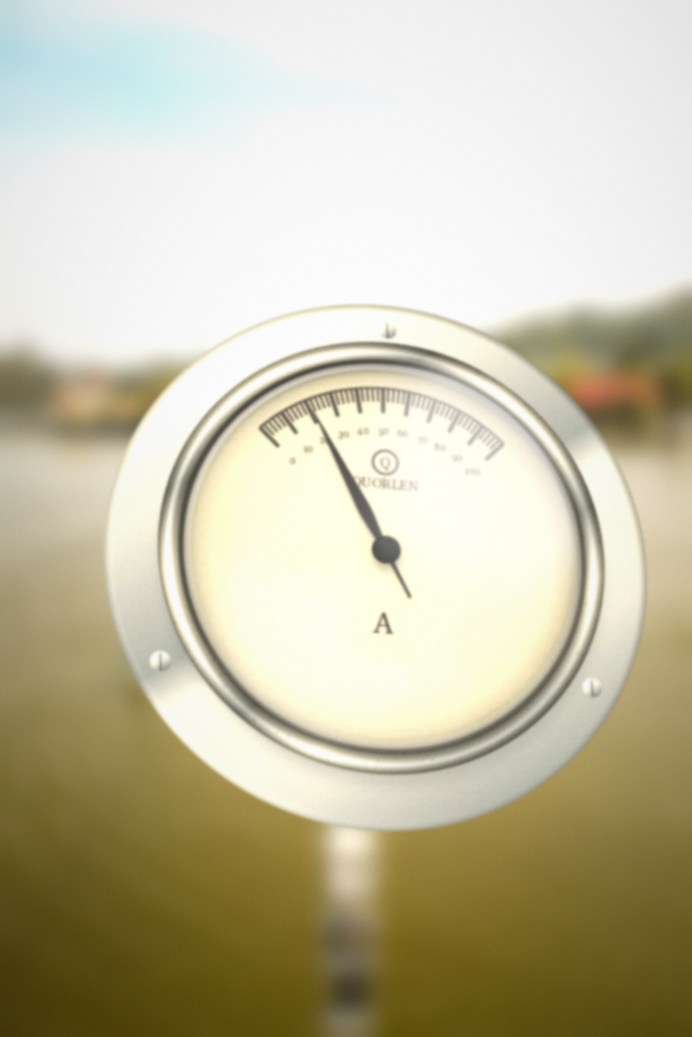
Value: 20 A
